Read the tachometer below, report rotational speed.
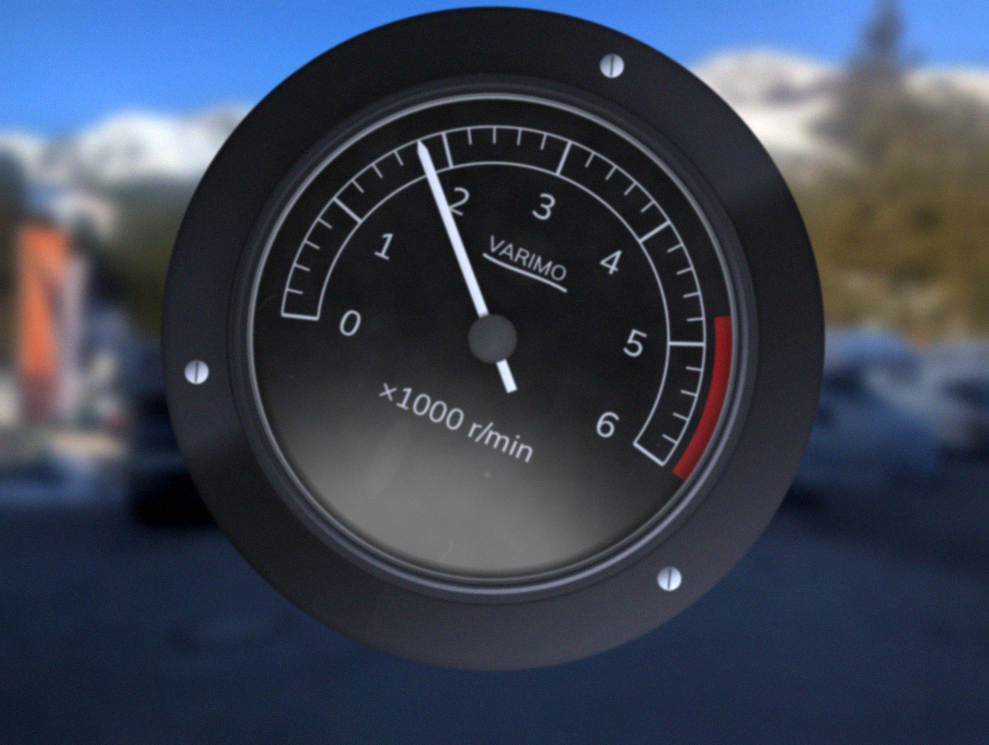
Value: 1800 rpm
